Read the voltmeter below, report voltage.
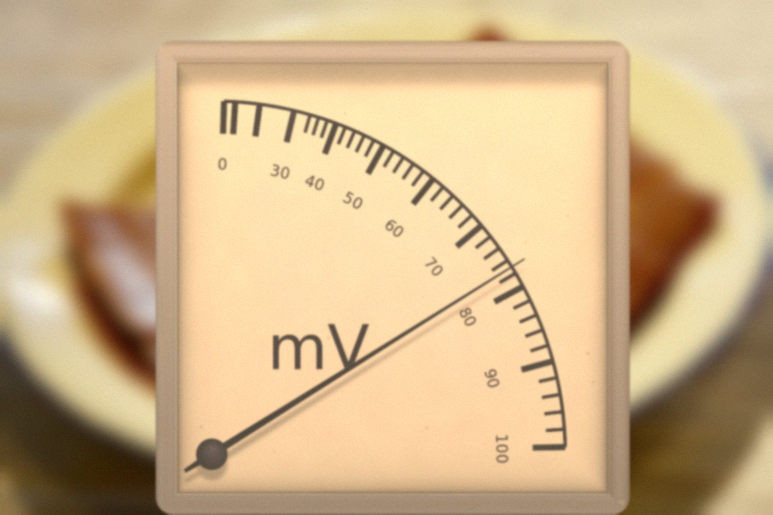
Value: 77 mV
